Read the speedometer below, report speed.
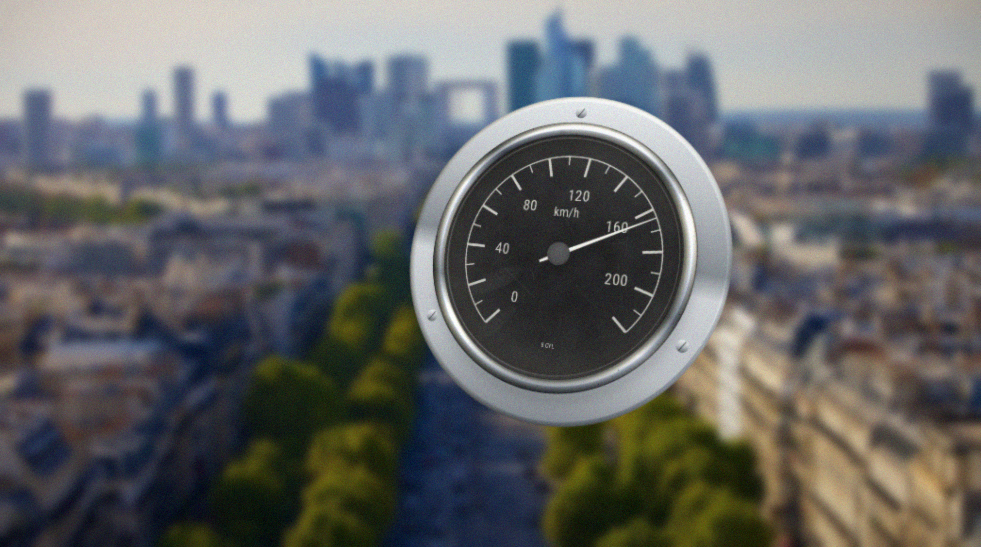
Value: 165 km/h
